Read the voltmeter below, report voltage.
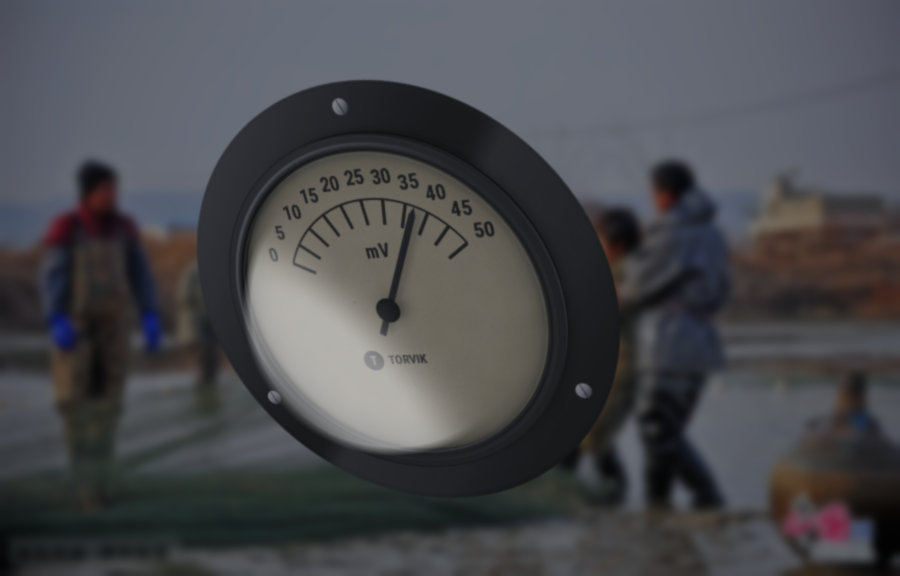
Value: 37.5 mV
